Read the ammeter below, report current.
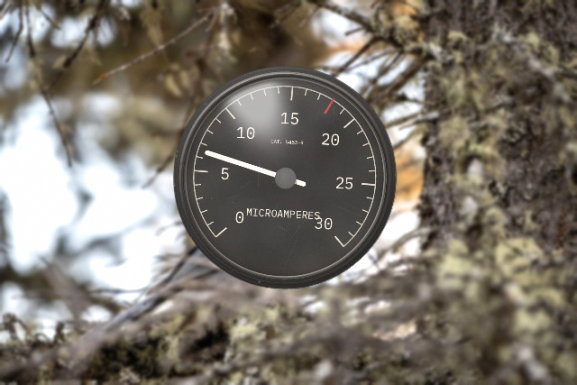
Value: 6.5 µA
